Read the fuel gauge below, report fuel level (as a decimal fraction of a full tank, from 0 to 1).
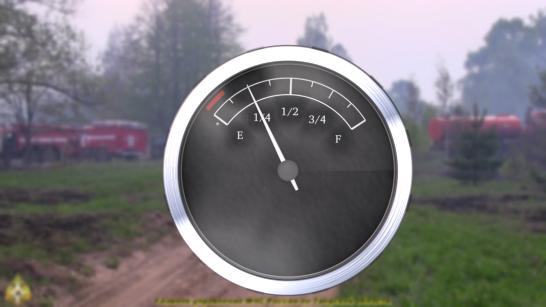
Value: 0.25
